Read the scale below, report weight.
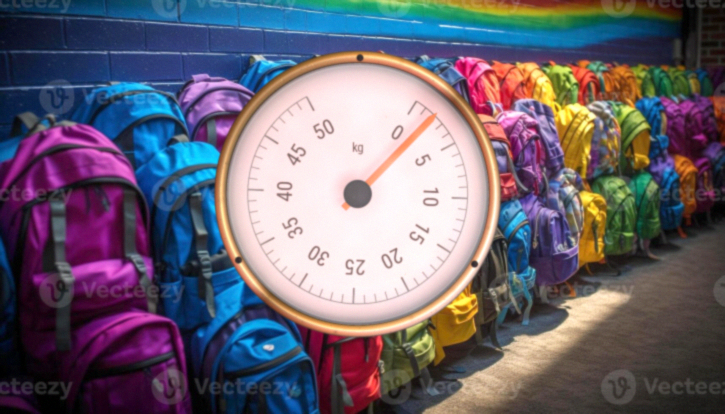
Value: 2 kg
